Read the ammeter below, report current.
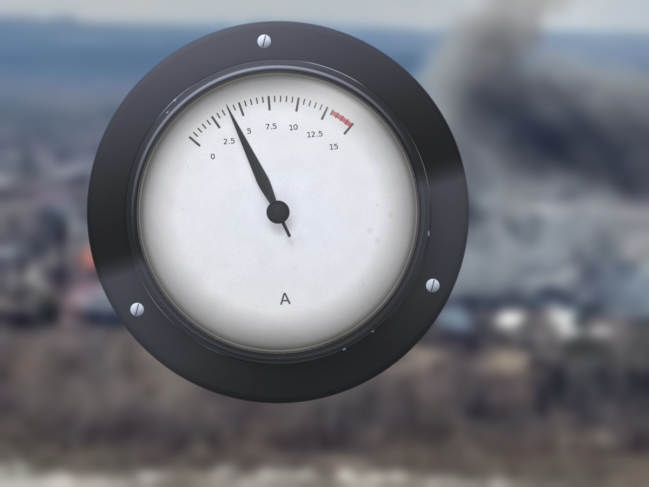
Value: 4 A
